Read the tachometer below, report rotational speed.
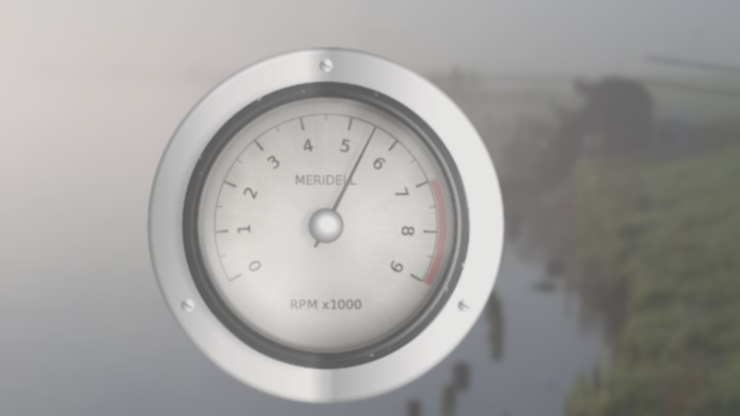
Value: 5500 rpm
